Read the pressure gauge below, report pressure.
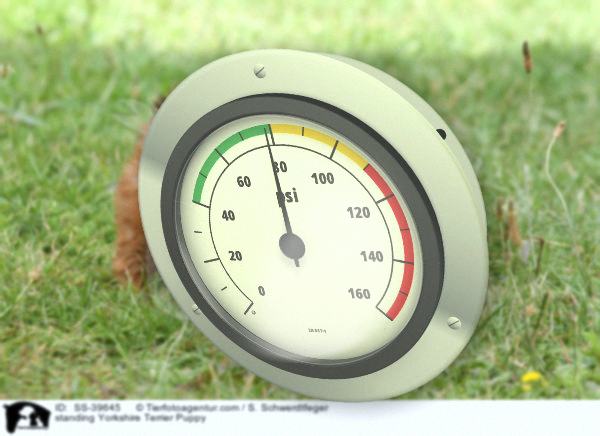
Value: 80 psi
